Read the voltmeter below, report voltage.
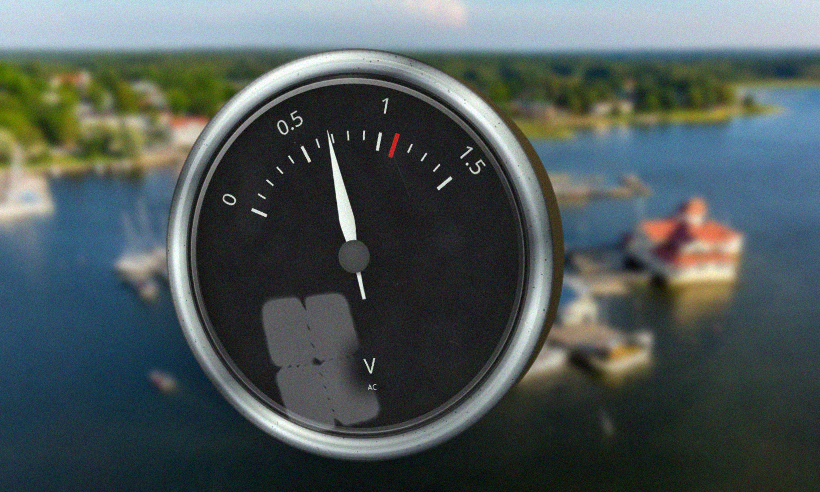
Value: 0.7 V
